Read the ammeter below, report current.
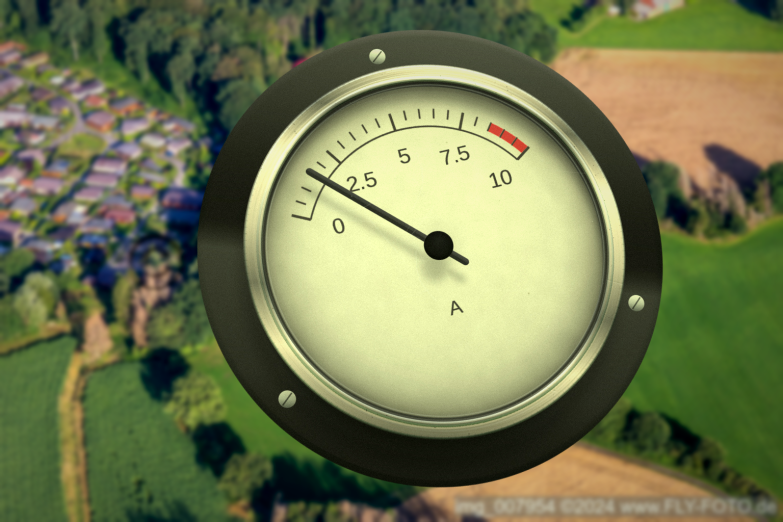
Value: 1.5 A
